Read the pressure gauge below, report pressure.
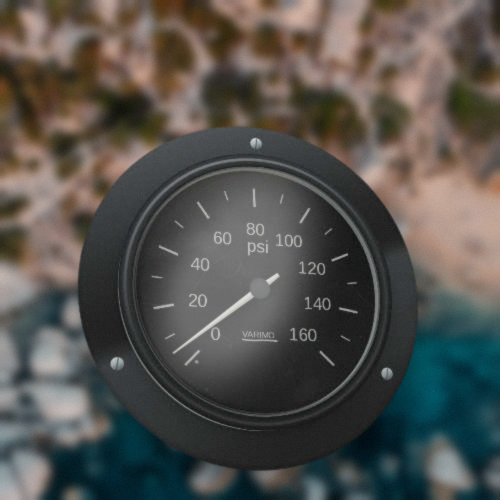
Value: 5 psi
